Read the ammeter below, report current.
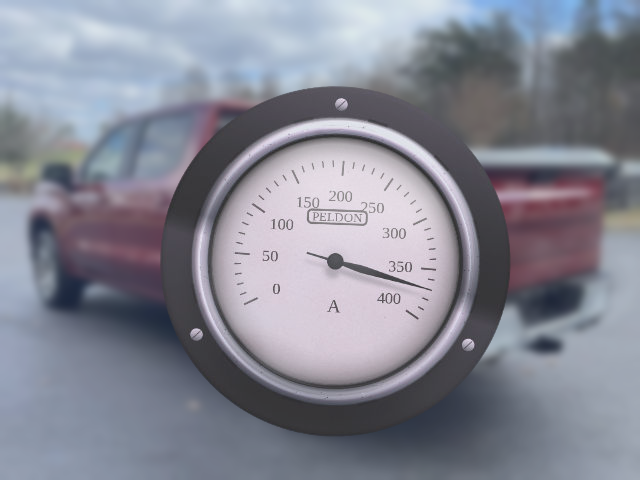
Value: 370 A
